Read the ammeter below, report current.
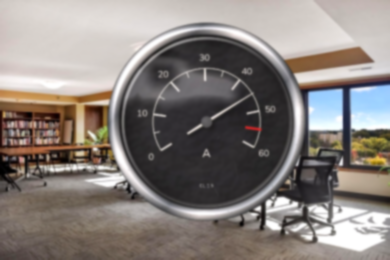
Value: 45 A
